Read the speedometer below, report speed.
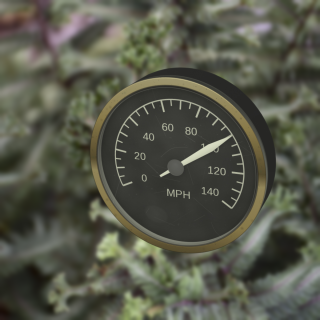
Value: 100 mph
